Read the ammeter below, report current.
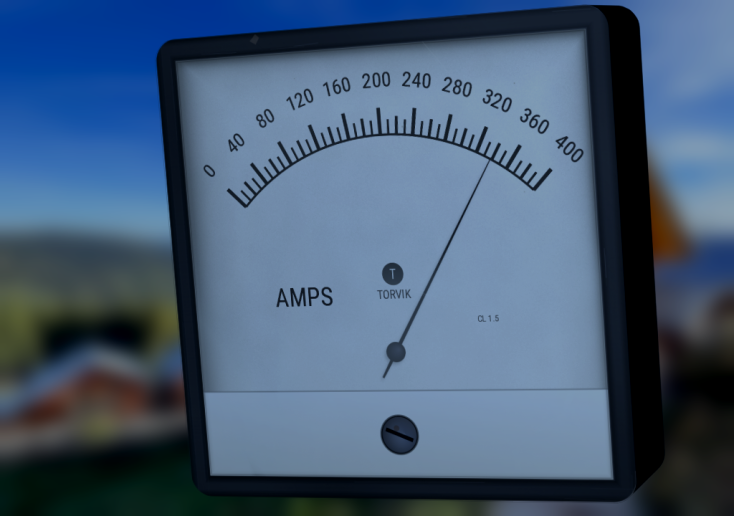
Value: 340 A
